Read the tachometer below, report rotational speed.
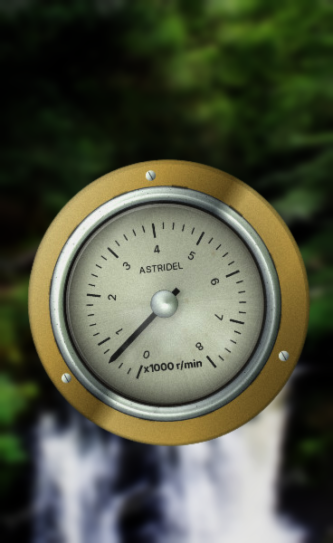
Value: 600 rpm
